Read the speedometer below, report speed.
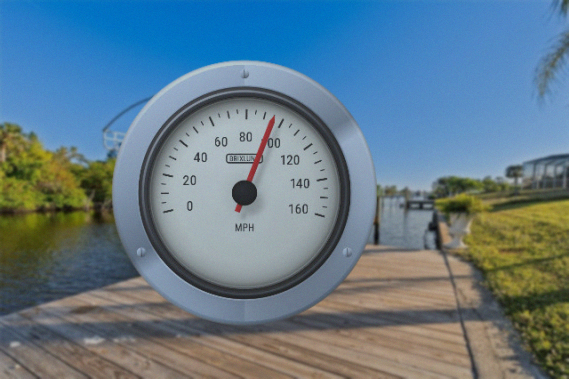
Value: 95 mph
